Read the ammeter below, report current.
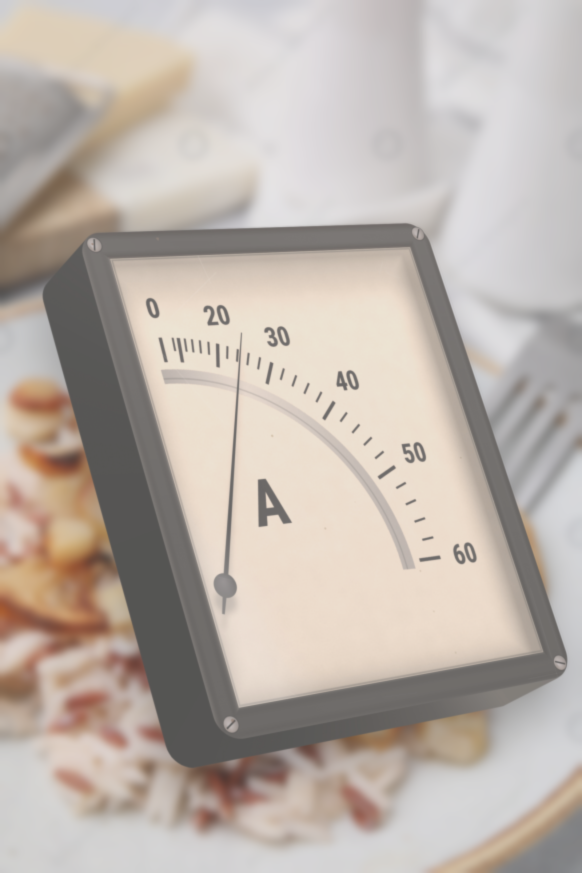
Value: 24 A
